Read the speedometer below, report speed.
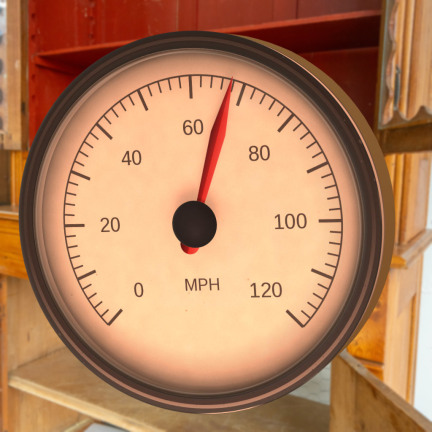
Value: 68 mph
